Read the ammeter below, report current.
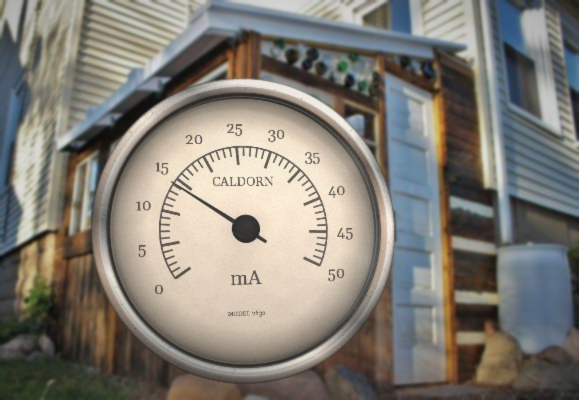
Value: 14 mA
